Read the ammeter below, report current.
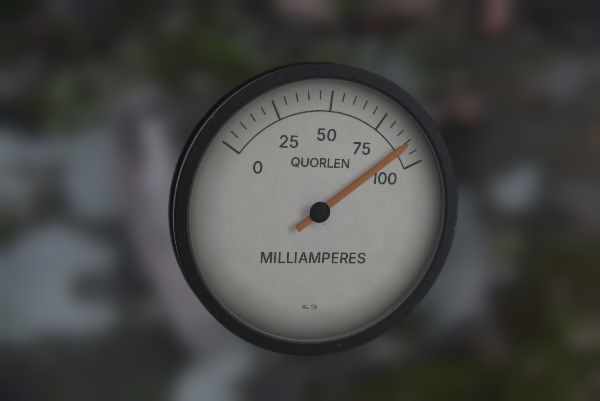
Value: 90 mA
